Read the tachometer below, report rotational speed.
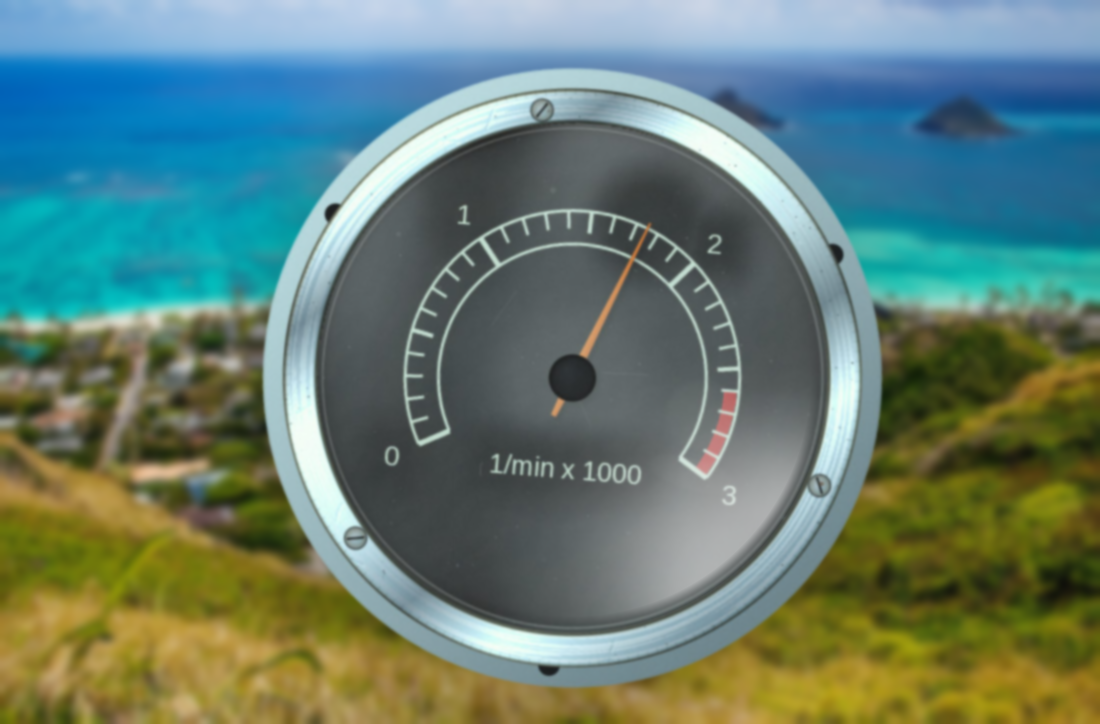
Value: 1750 rpm
